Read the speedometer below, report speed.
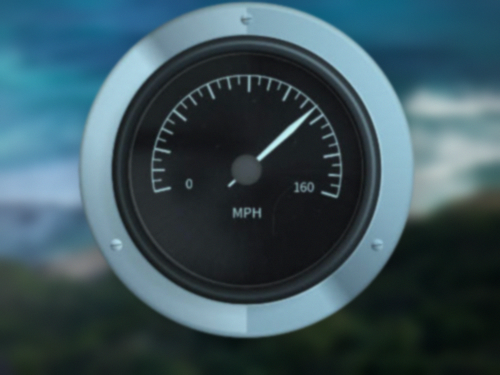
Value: 115 mph
